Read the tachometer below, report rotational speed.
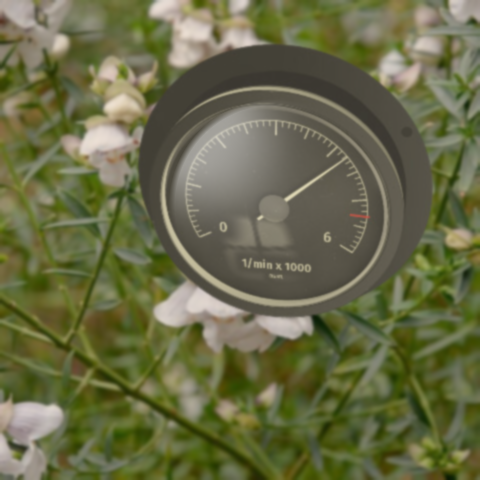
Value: 4200 rpm
